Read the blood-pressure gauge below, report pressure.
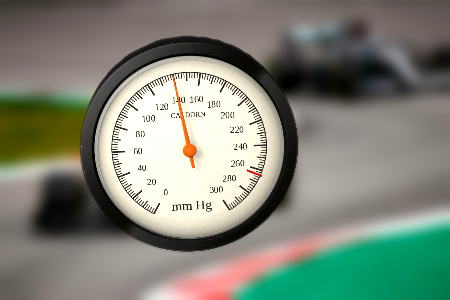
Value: 140 mmHg
